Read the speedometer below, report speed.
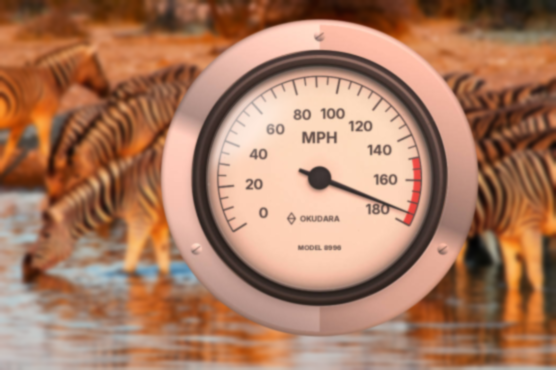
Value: 175 mph
